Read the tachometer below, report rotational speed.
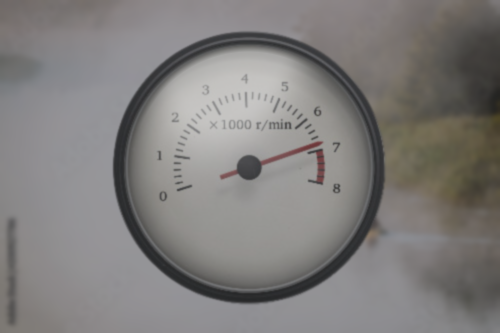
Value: 6800 rpm
